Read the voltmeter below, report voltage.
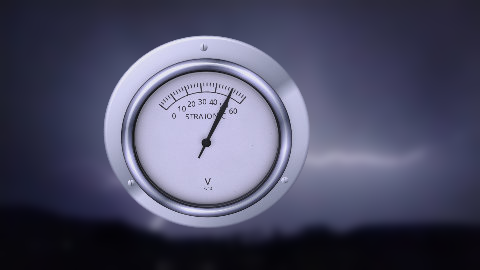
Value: 50 V
